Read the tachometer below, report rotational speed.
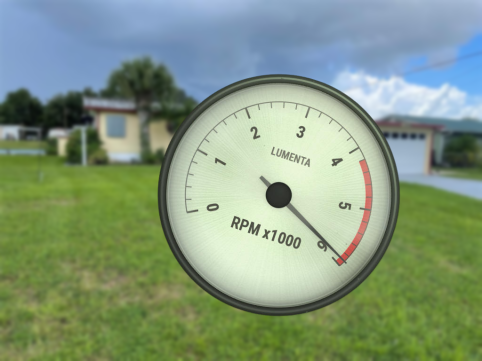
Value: 5900 rpm
